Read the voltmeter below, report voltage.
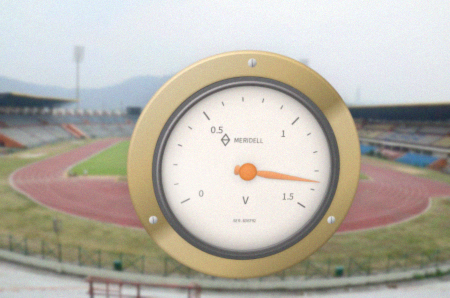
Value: 1.35 V
